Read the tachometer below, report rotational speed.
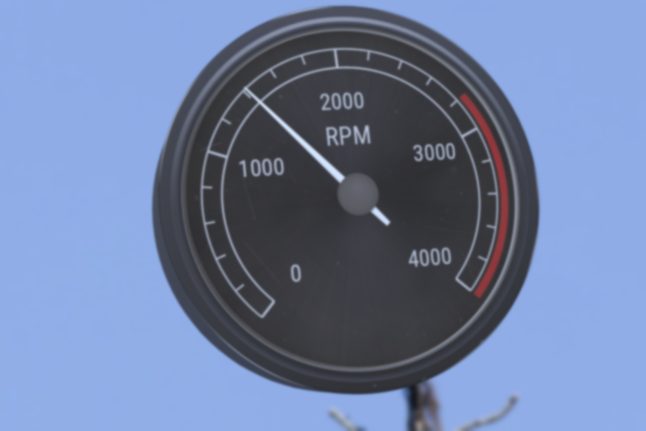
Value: 1400 rpm
